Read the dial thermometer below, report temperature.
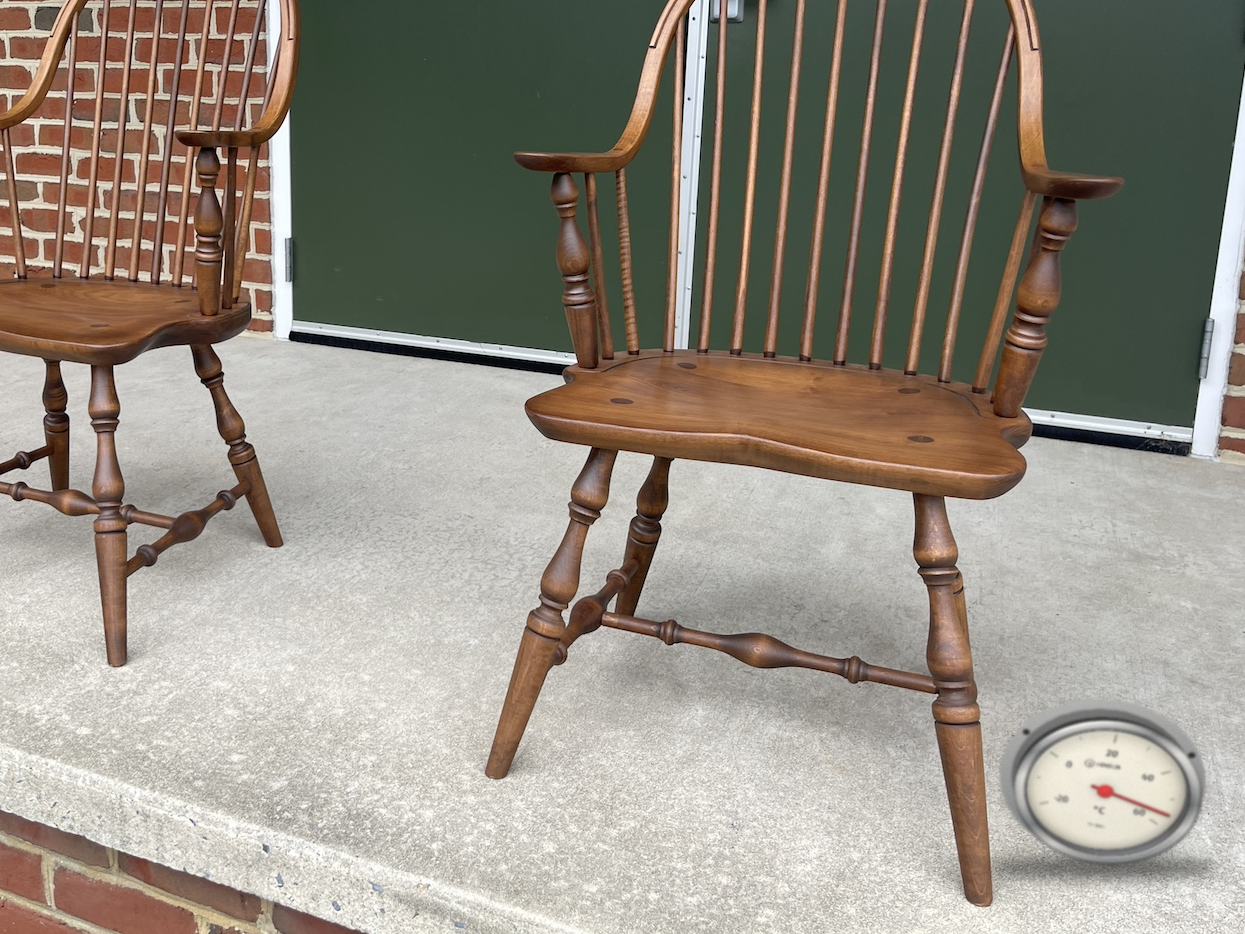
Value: 55 °C
